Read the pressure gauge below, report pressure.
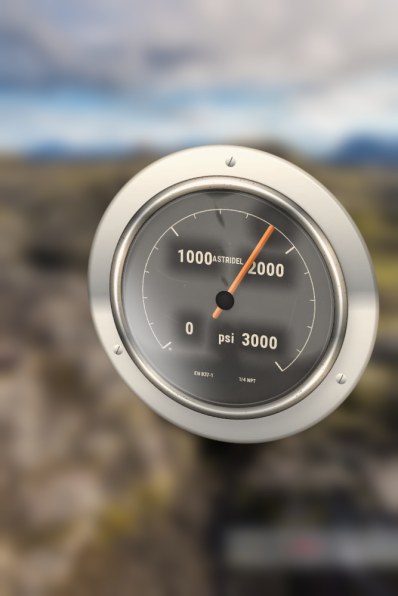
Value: 1800 psi
